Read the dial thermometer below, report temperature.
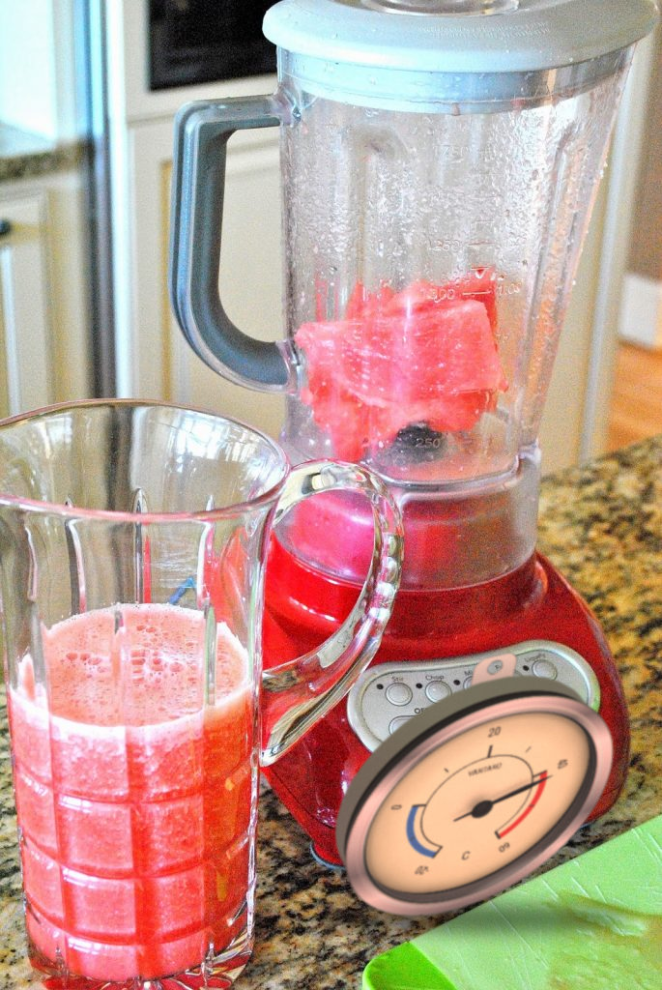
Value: 40 °C
